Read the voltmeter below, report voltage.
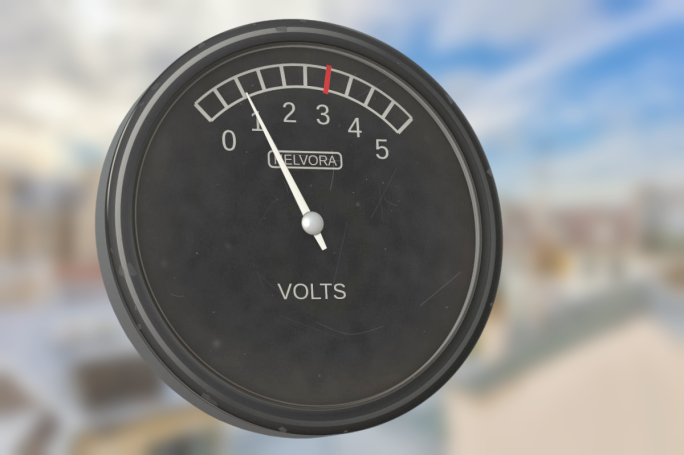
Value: 1 V
